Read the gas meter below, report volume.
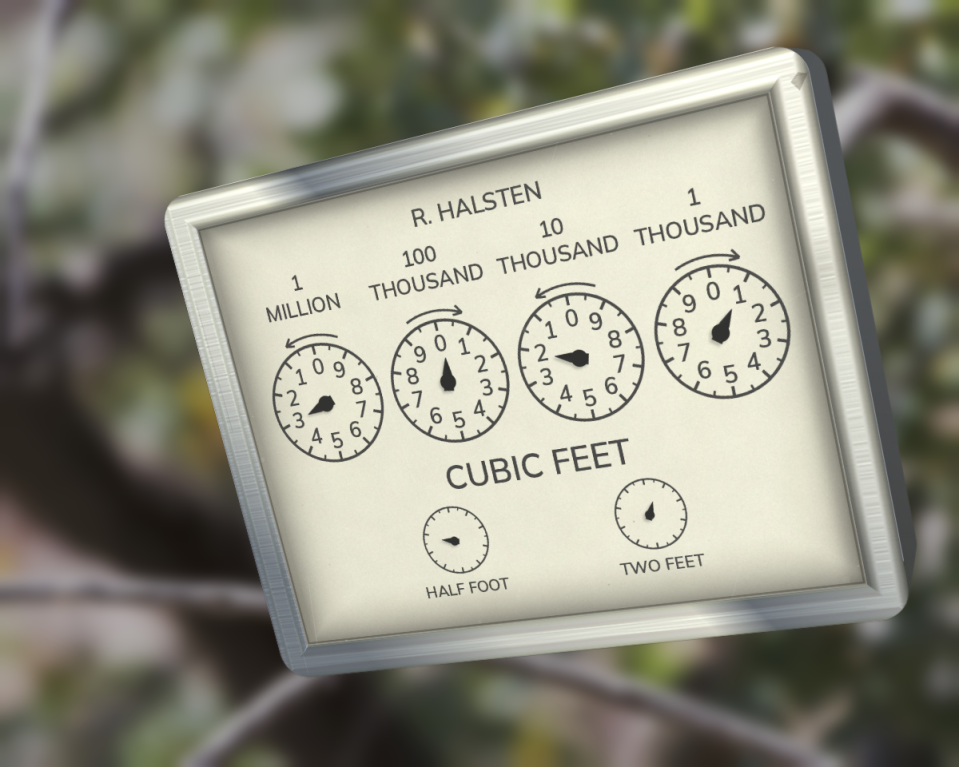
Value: 302100 ft³
